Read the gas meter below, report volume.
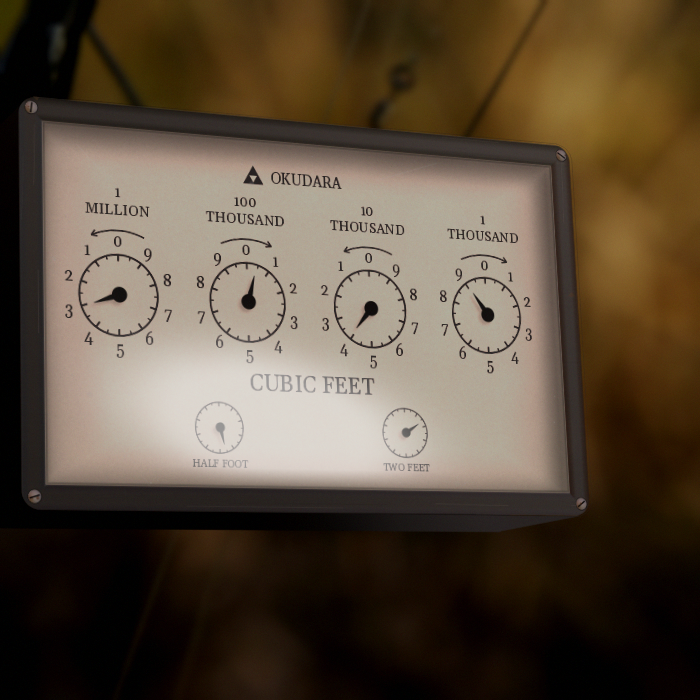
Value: 303900 ft³
